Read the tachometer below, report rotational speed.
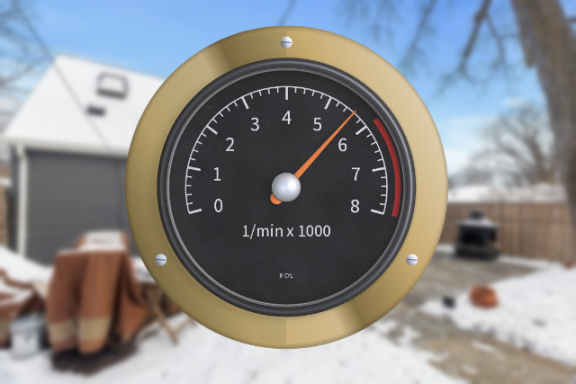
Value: 5600 rpm
